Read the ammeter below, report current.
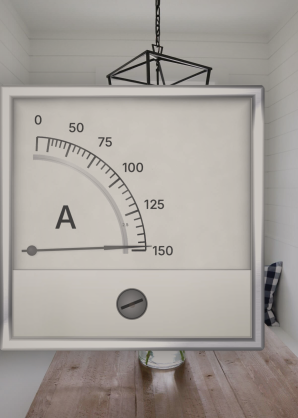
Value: 147.5 A
